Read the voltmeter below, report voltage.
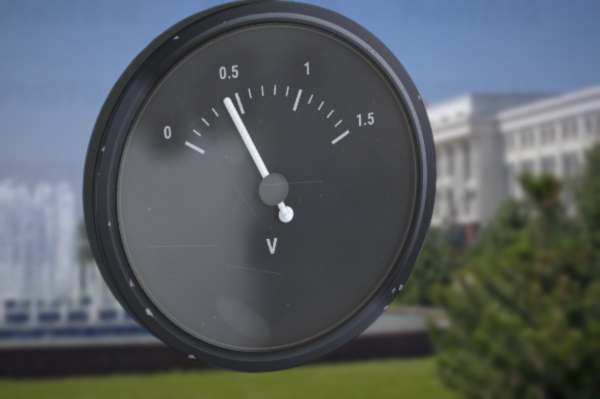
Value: 0.4 V
